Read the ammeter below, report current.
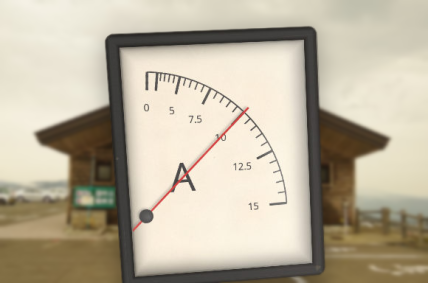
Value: 10 A
